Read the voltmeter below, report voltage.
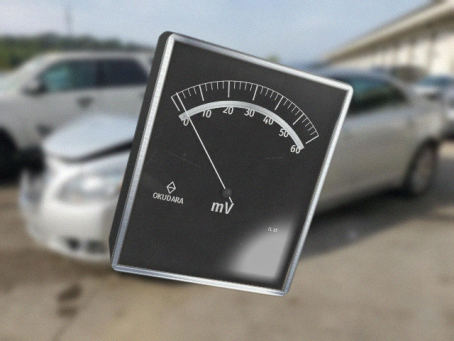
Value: 2 mV
